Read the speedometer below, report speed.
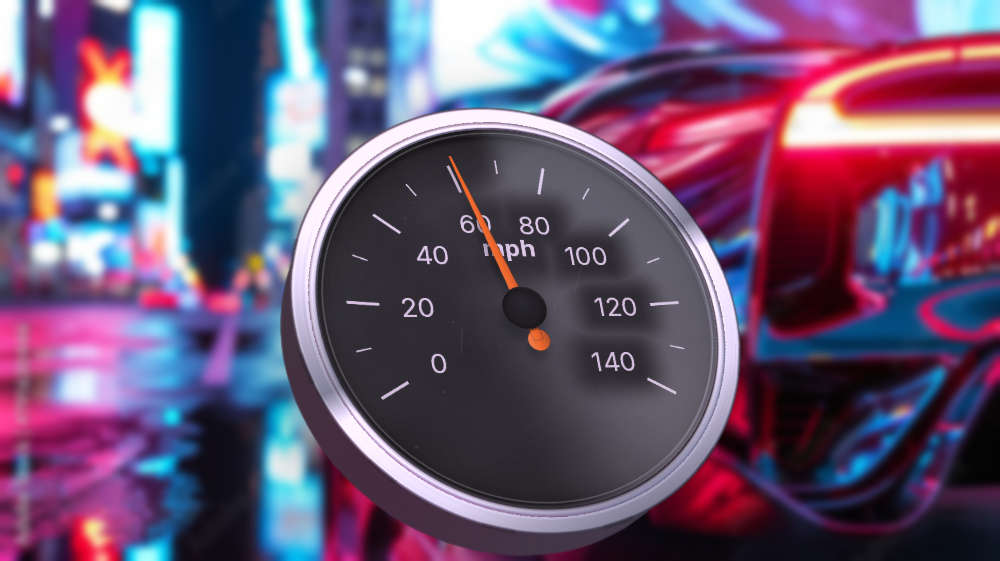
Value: 60 mph
